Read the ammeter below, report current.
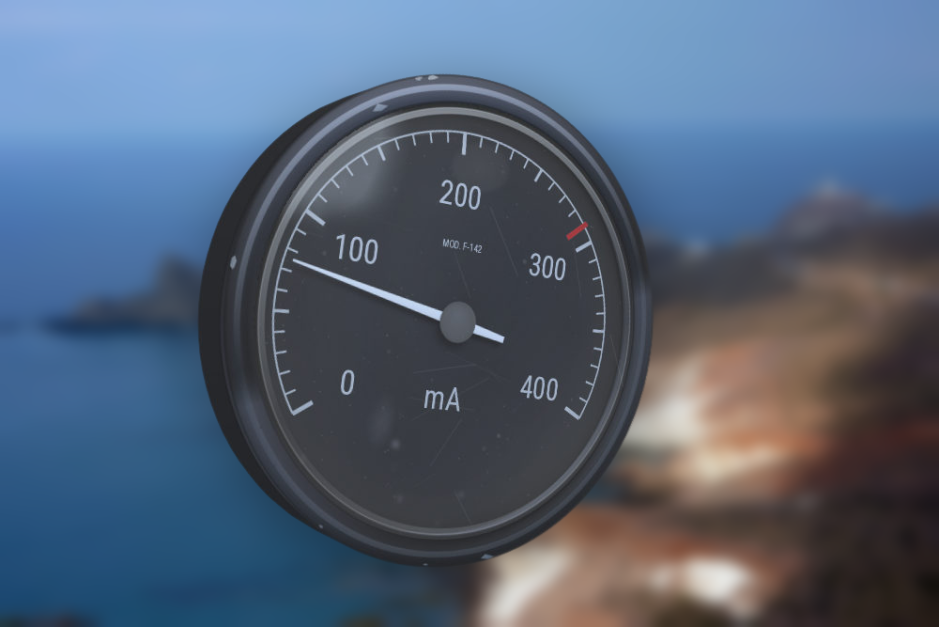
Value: 75 mA
